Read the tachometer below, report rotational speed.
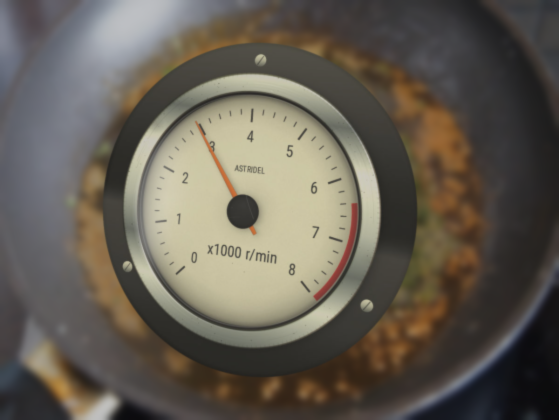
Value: 3000 rpm
